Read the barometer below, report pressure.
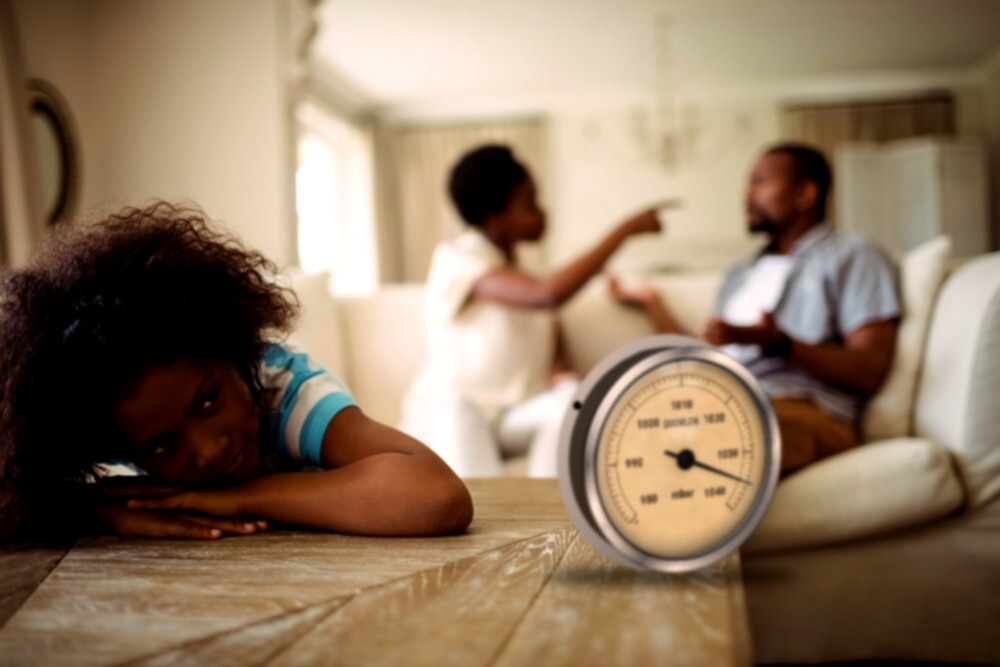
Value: 1035 mbar
